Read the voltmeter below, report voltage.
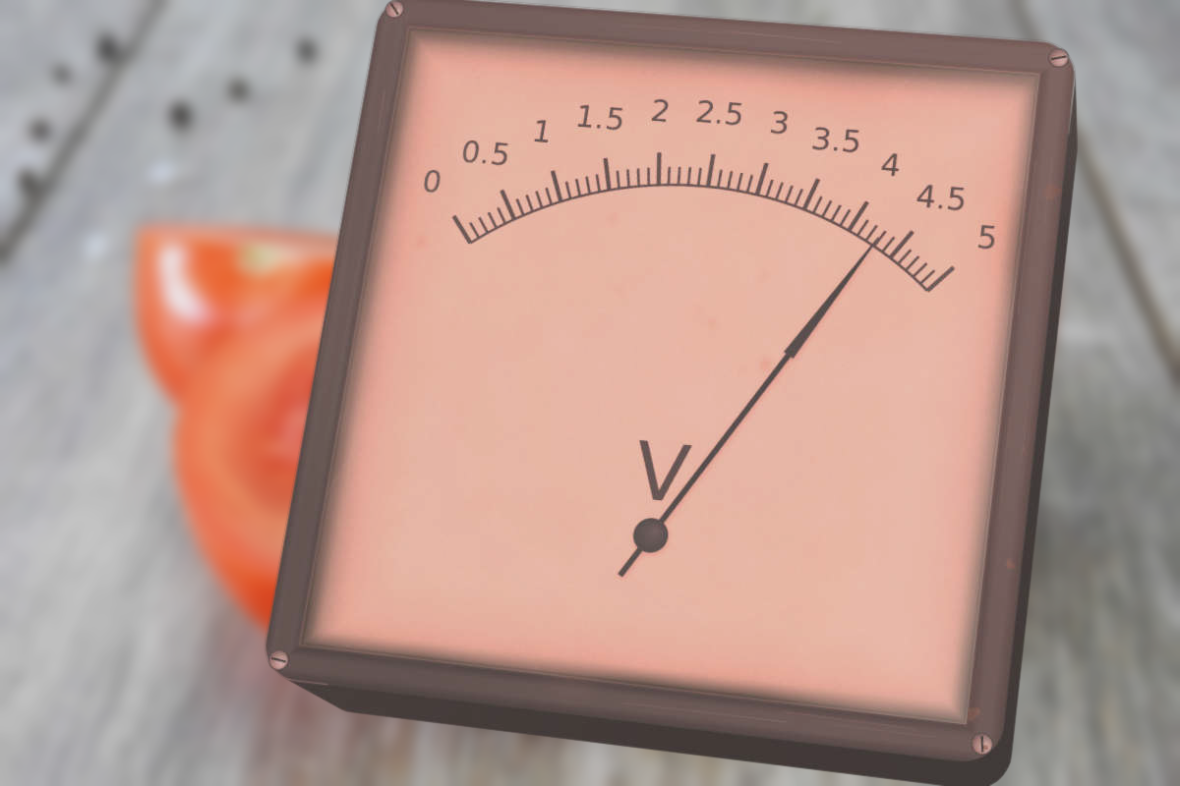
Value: 4.3 V
